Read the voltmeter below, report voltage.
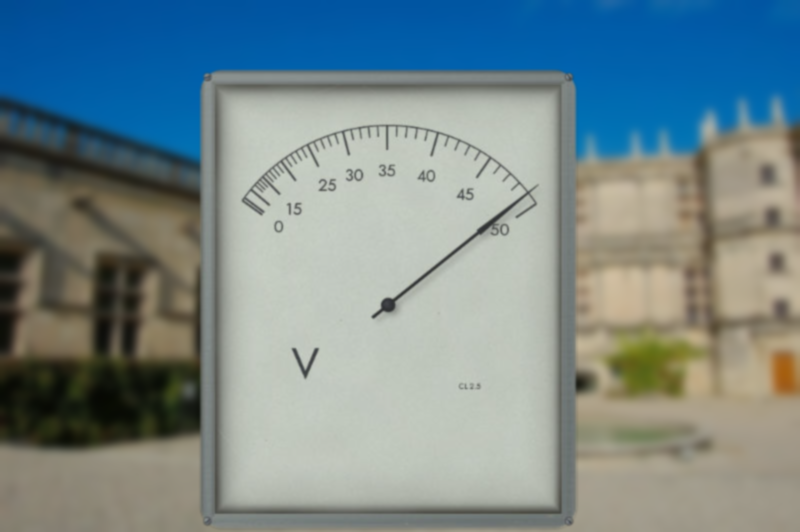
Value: 49 V
